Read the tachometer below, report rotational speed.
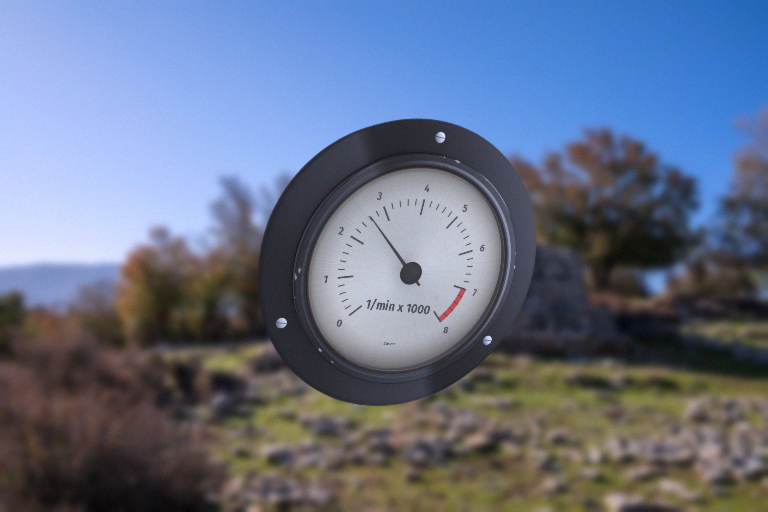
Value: 2600 rpm
